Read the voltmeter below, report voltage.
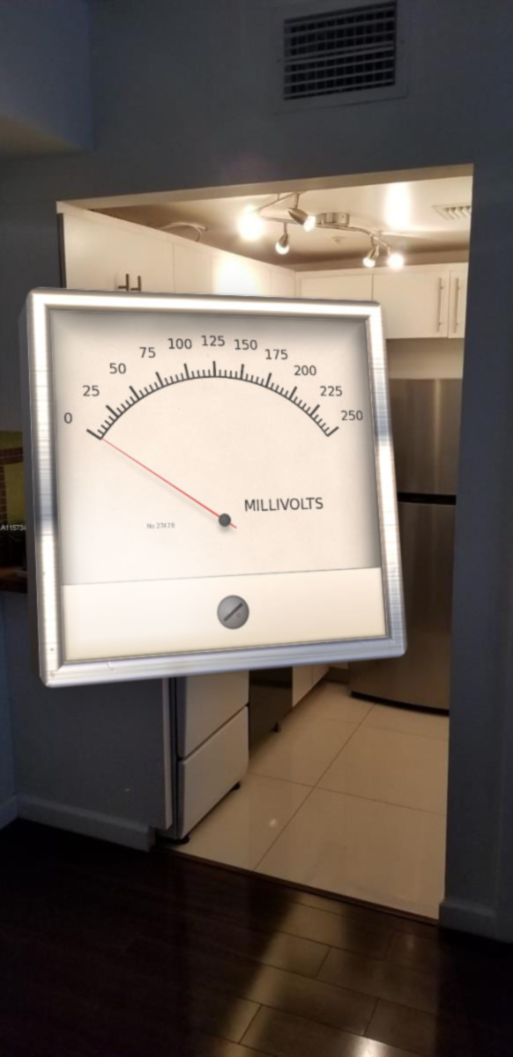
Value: 0 mV
